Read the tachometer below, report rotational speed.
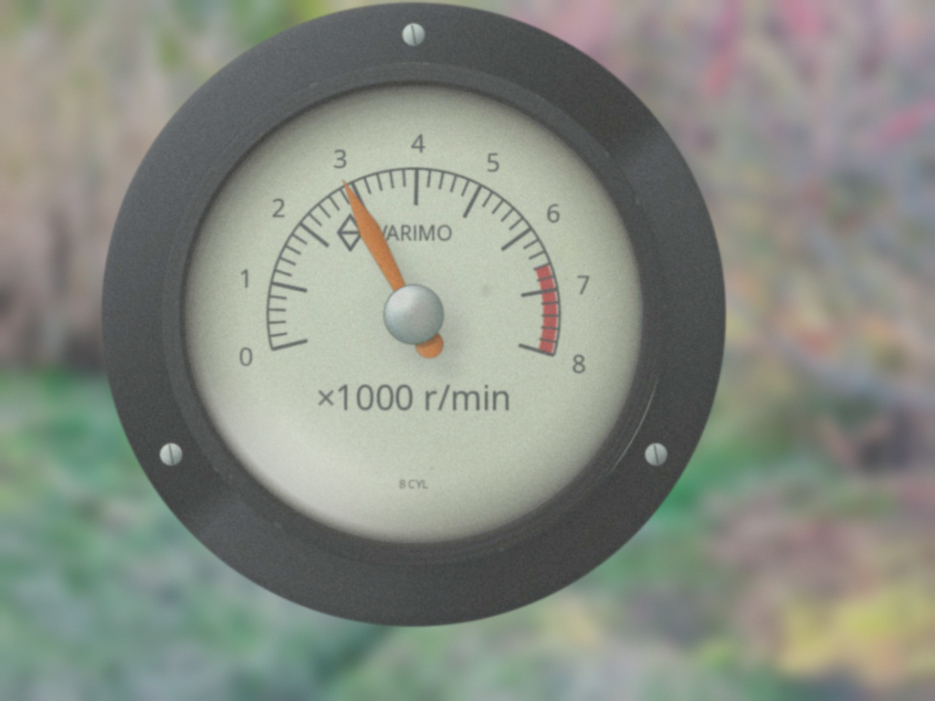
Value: 2900 rpm
